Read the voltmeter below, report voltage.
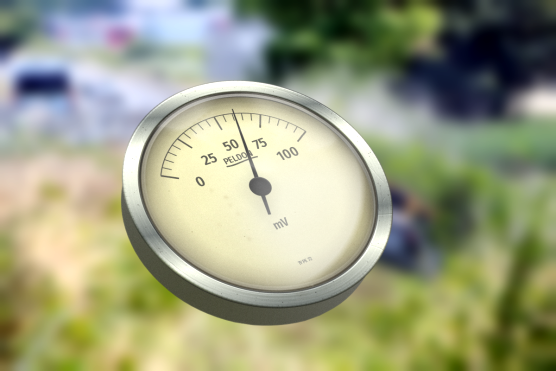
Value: 60 mV
